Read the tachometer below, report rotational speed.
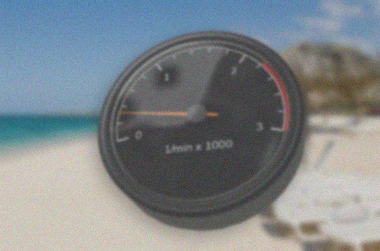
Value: 300 rpm
